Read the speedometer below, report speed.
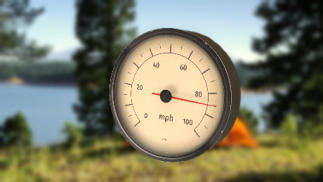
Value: 85 mph
